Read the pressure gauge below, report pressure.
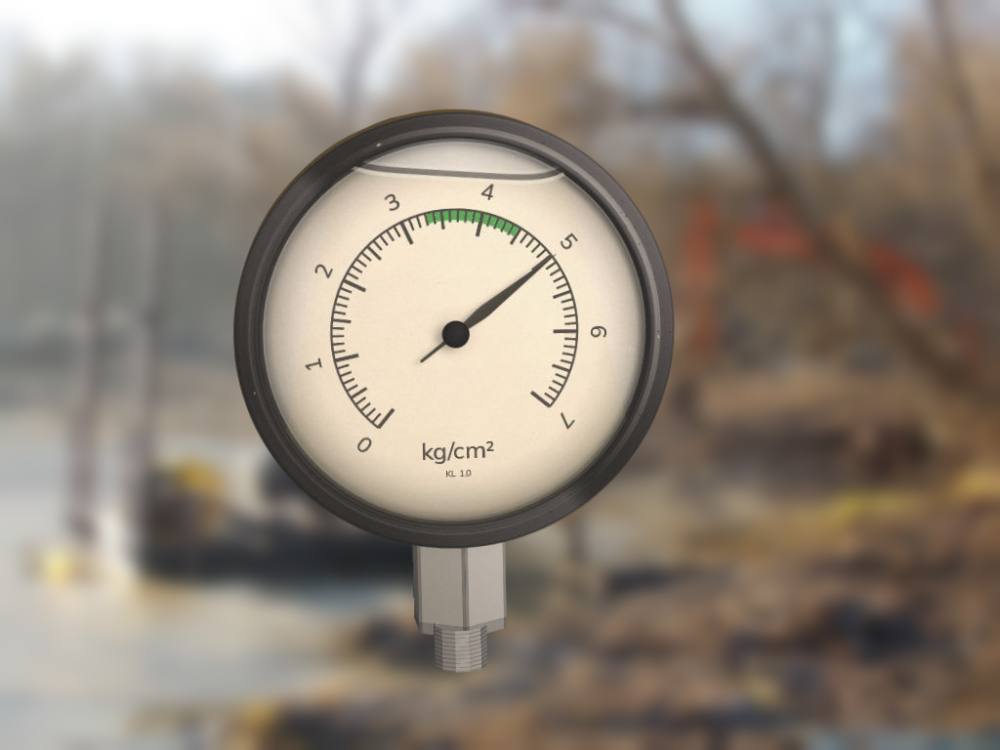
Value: 5 kg/cm²
